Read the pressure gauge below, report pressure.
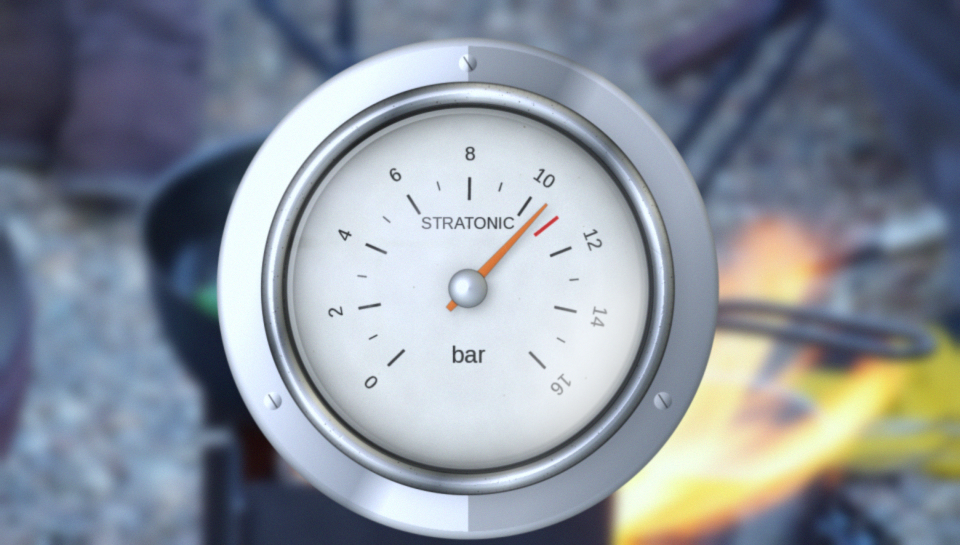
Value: 10.5 bar
